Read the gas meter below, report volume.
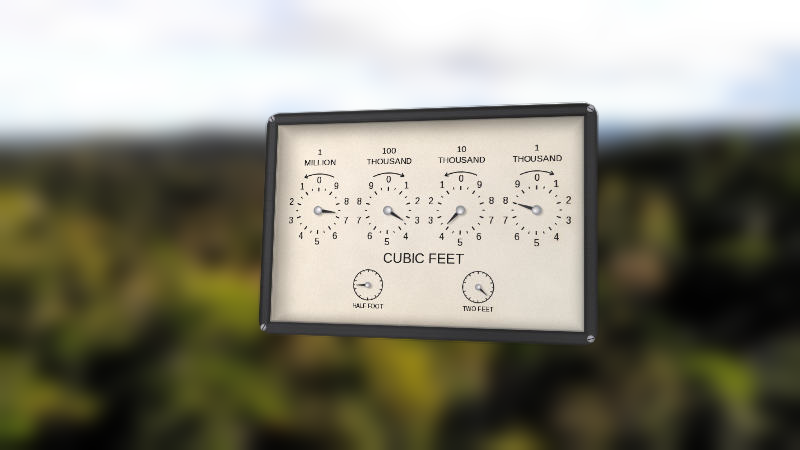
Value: 733800 ft³
